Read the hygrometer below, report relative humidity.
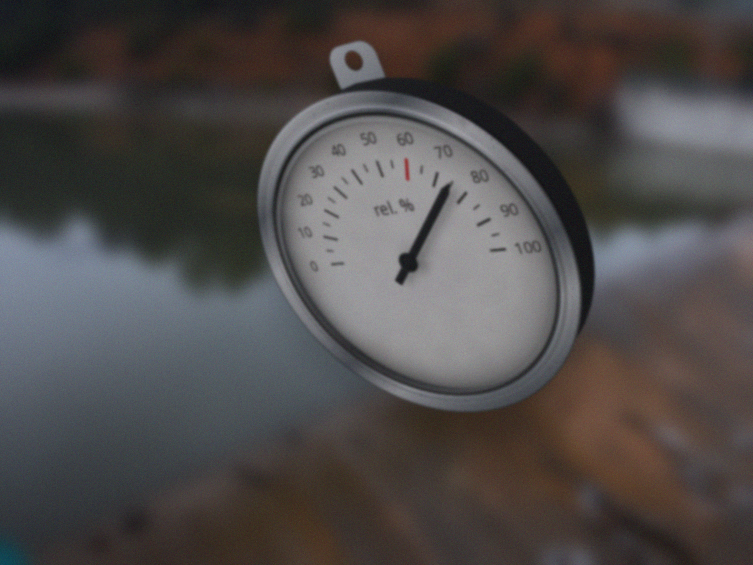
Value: 75 %
